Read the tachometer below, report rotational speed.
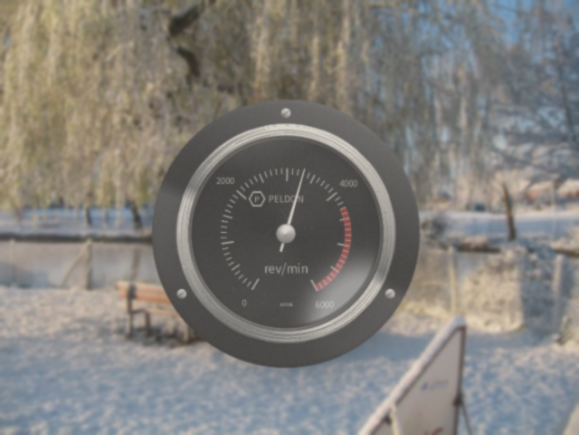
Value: 3300 rpm
